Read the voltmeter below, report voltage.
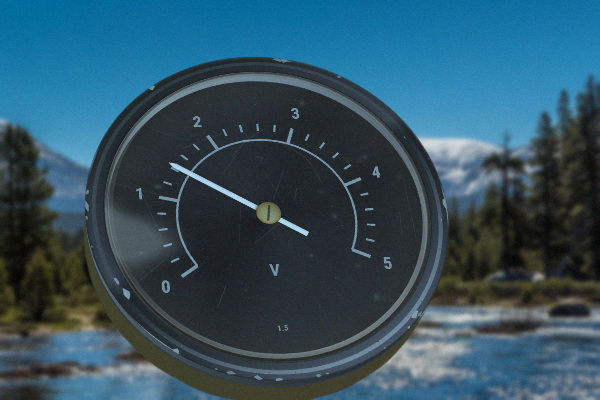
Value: 1.4 V
